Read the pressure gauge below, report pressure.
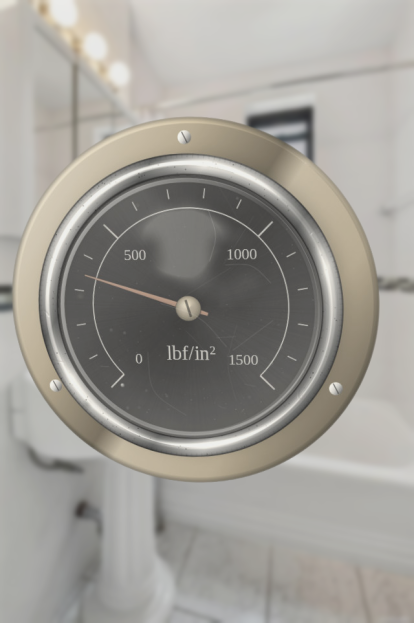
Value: 350 psi
